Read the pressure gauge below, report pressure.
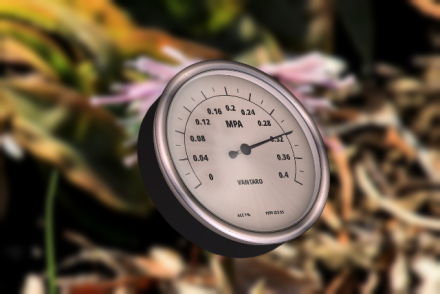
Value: 0.32 MPa
